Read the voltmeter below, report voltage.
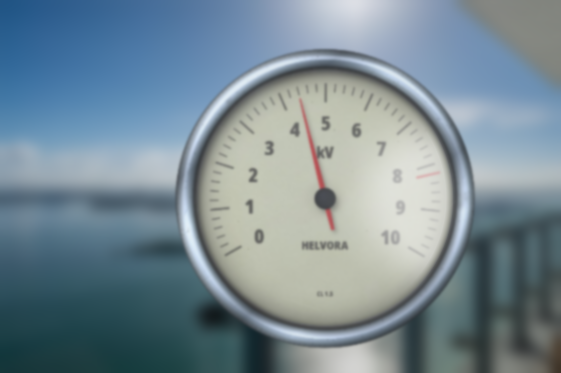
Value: 4.4 kV
